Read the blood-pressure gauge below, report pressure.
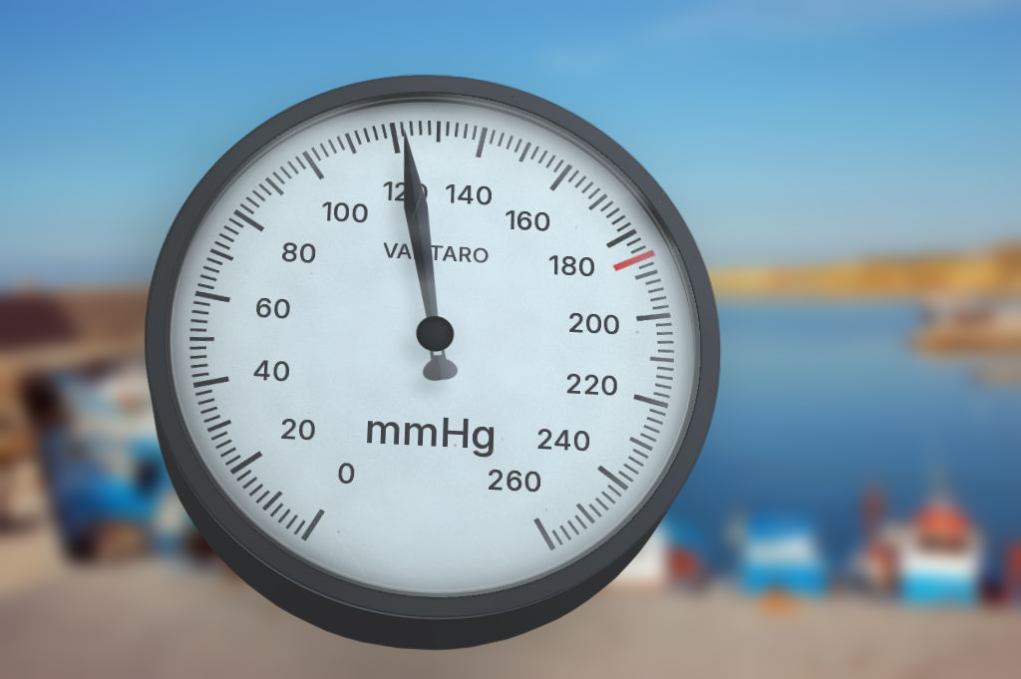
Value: 122 mmHg
